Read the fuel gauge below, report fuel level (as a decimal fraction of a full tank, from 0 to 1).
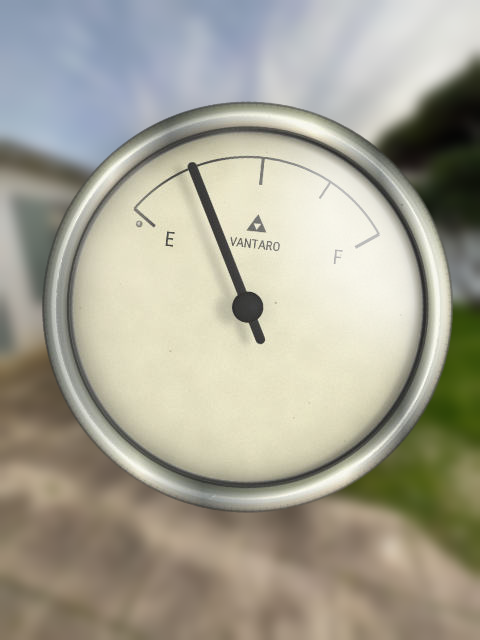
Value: 0.25
